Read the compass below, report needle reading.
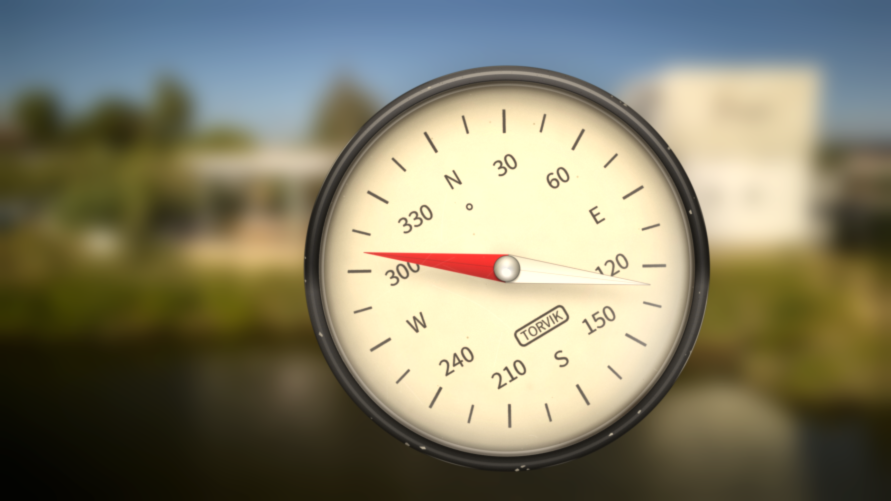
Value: 307.5 °
